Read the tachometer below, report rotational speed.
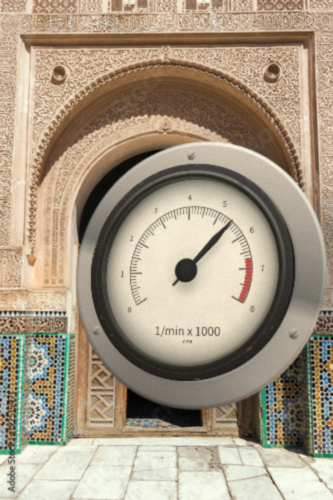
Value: 5500 rpm
